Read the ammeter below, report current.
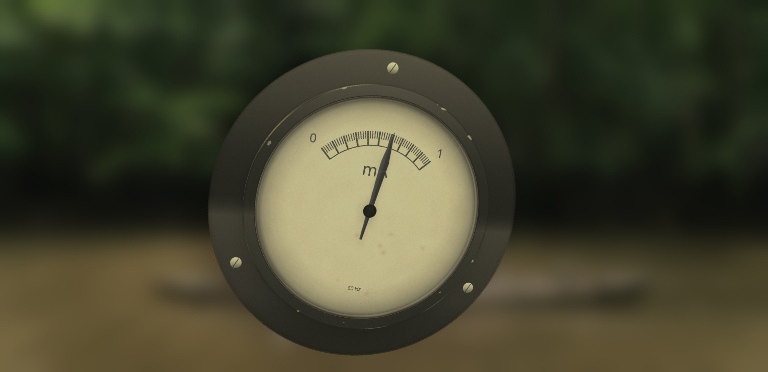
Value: 0.6 mA
